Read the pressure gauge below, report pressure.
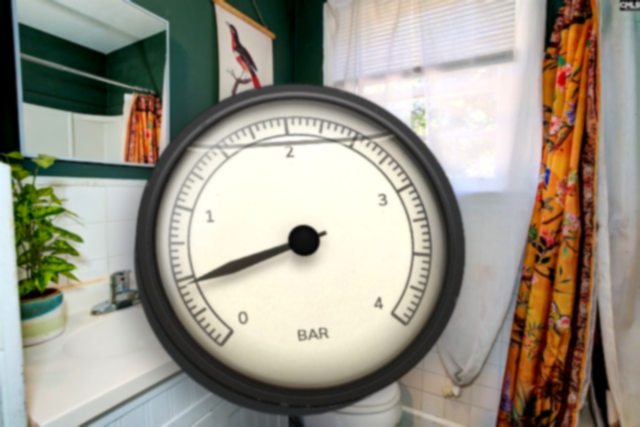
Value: 0.45 bar
